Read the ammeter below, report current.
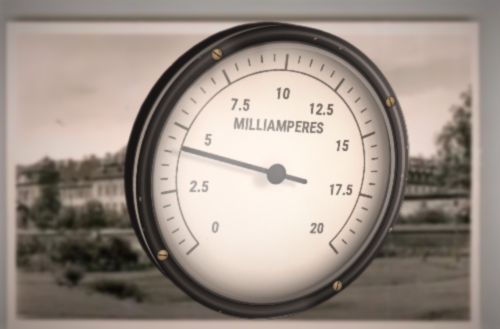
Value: 4.25 mA
